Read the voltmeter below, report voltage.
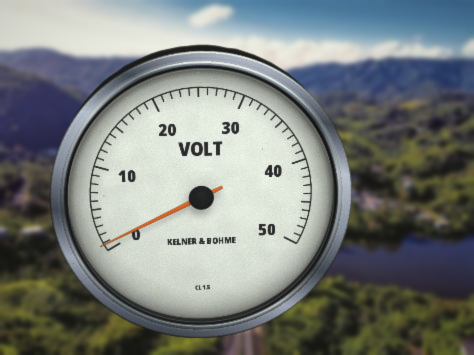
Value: 1 V
